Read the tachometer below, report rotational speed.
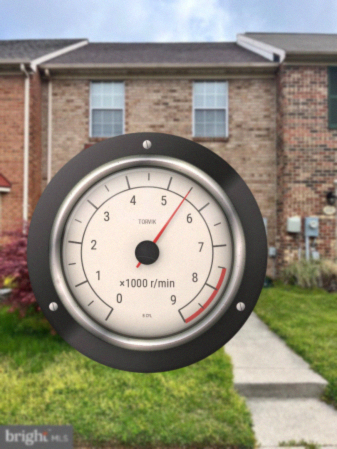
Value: 5500 rpm
